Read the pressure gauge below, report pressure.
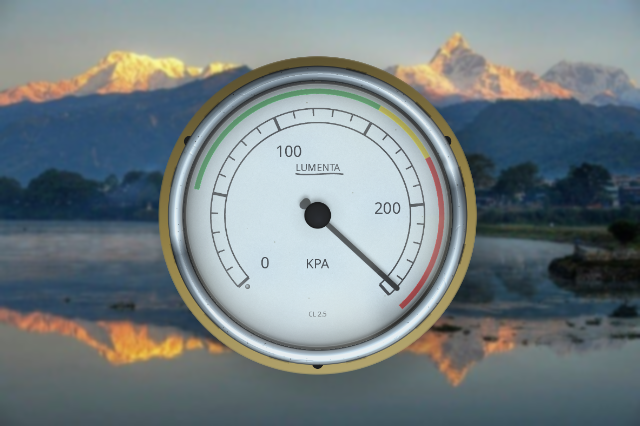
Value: 245 kPa
